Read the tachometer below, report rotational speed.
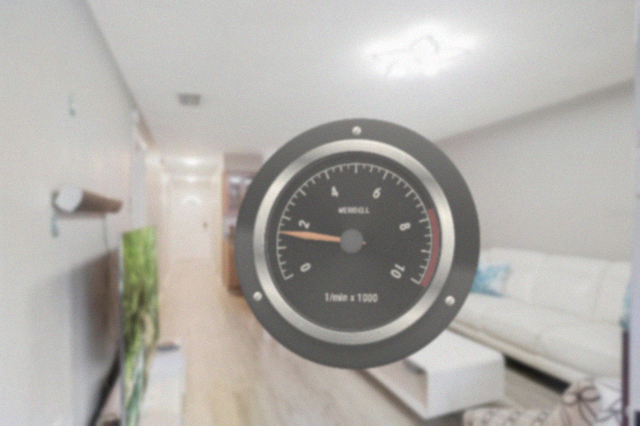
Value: 1500 rpm
